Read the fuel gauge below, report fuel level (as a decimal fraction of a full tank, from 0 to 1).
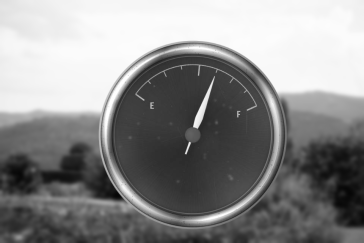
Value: 0.625
